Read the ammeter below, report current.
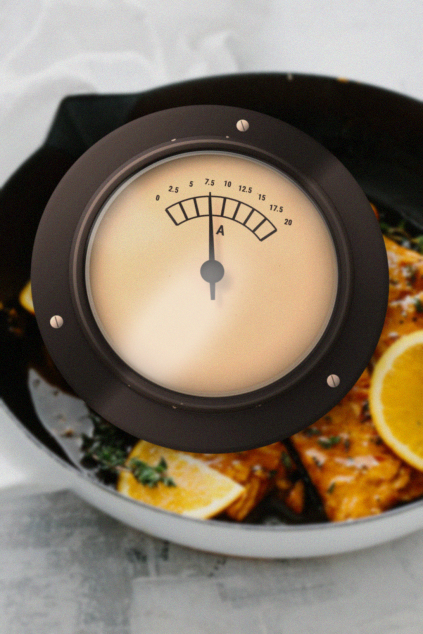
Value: 7.5 A
